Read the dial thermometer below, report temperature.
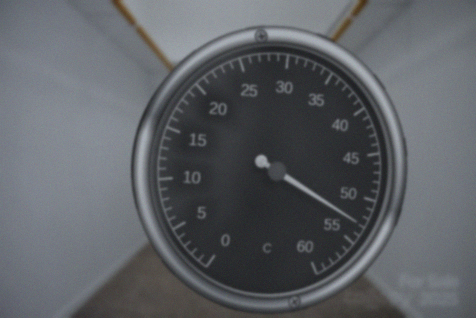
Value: 53 °C
